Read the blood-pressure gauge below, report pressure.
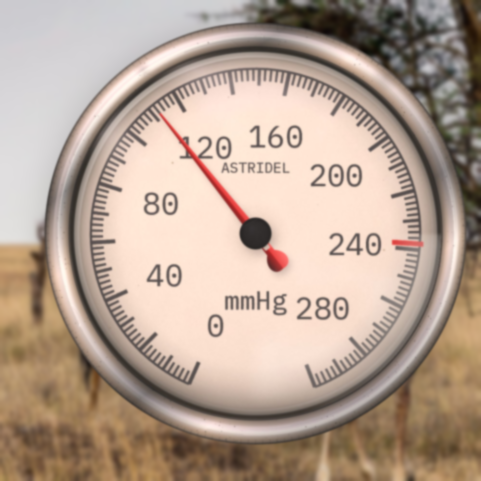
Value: 112 mmHg
